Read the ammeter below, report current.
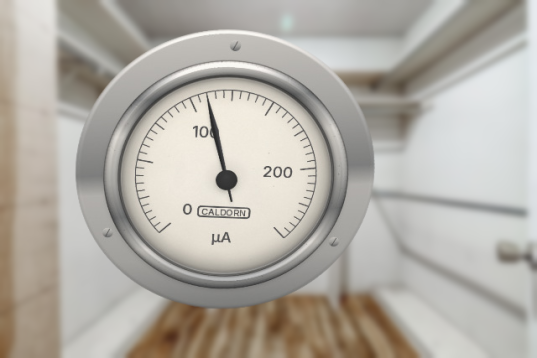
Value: 110 µA
